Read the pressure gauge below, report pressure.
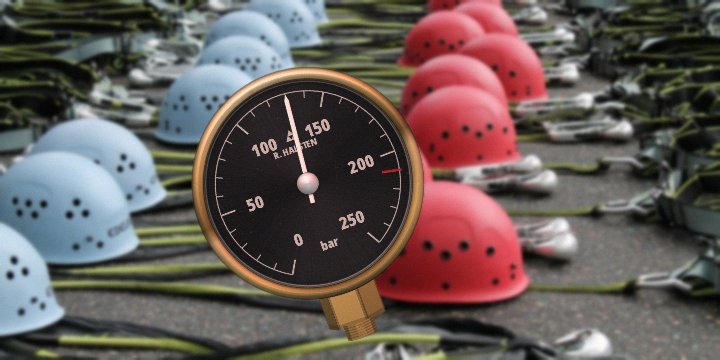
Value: 130 bar
